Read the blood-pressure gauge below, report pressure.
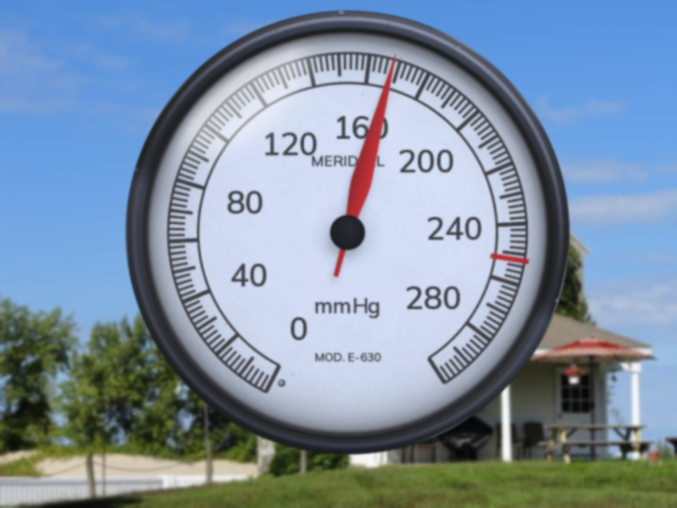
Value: 168 mmHg
